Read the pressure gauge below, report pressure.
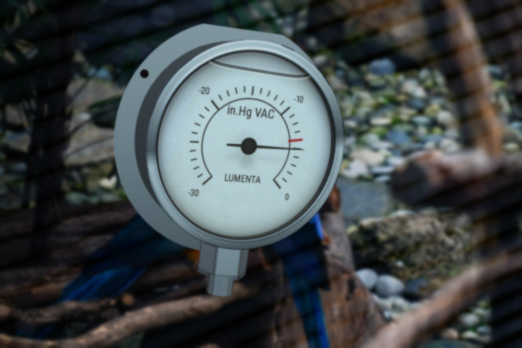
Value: -5 inHg
